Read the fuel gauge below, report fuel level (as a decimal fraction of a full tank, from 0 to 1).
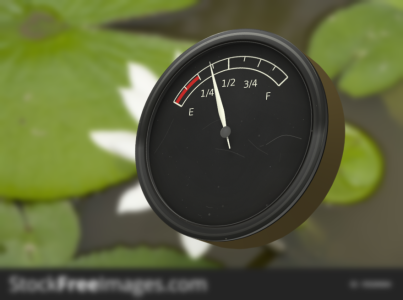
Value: 0.375
